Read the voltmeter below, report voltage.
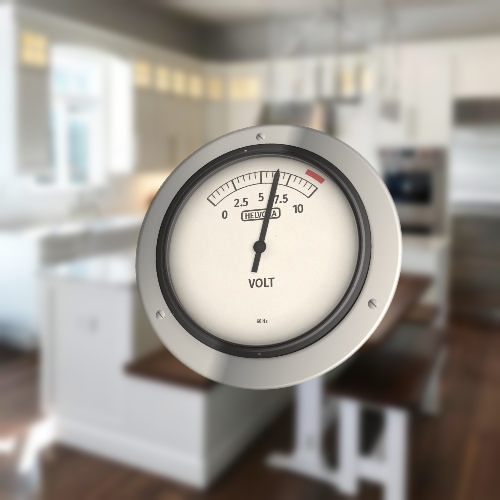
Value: 6.5 V
